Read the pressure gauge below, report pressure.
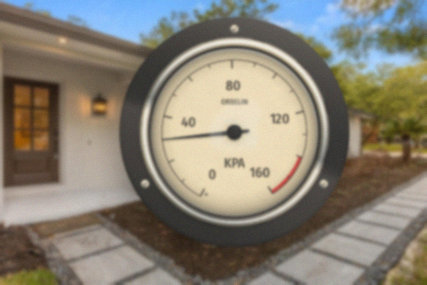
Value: 30 kPa
